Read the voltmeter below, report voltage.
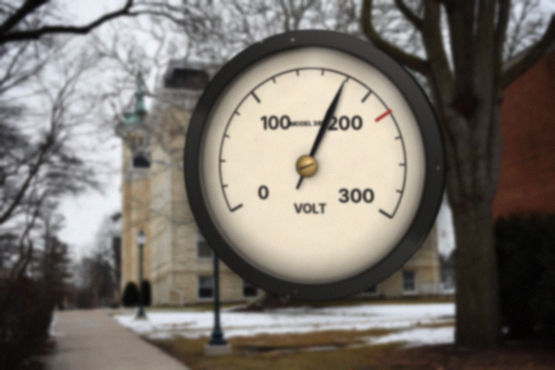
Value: 180 V
